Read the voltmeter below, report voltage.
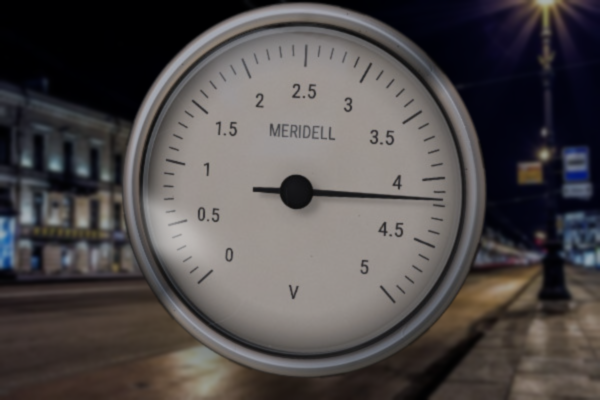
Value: 4.15 V
